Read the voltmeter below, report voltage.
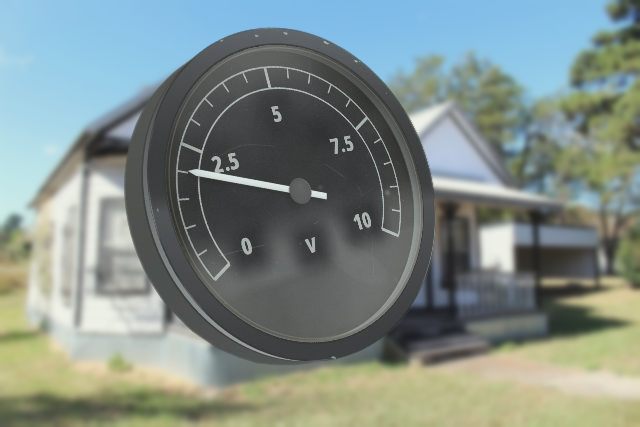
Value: 2 V
